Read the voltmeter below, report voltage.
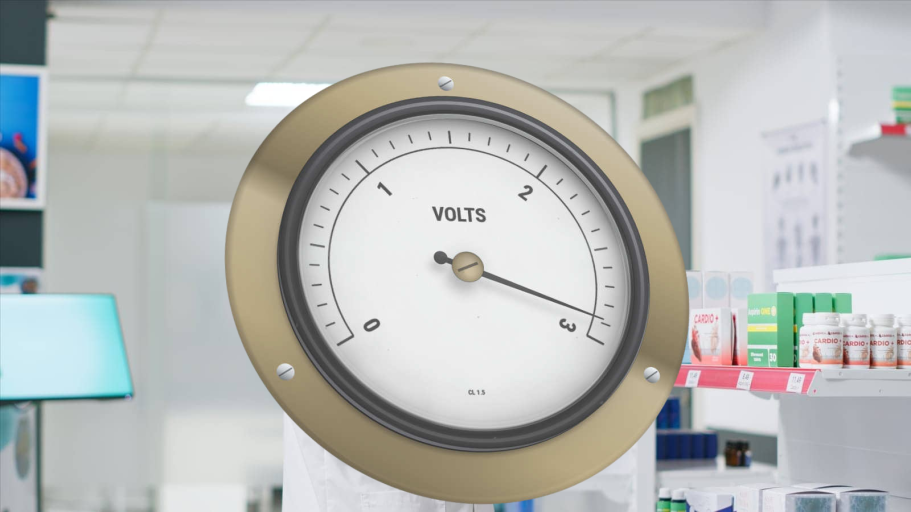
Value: 2.9 V
